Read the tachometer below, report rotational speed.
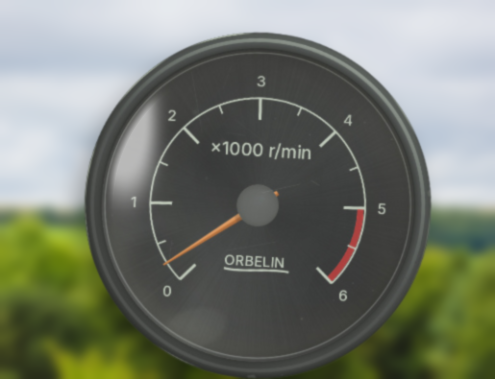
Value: 250 rpm
